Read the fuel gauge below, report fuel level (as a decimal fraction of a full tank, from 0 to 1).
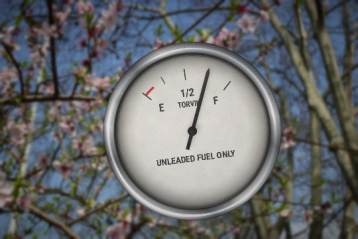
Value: 0.75
